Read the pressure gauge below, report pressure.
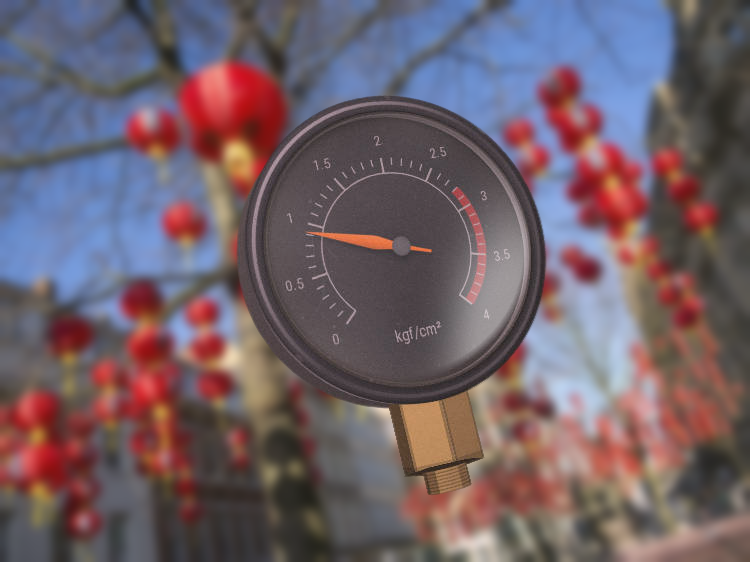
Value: 0.9 kg/cm²
